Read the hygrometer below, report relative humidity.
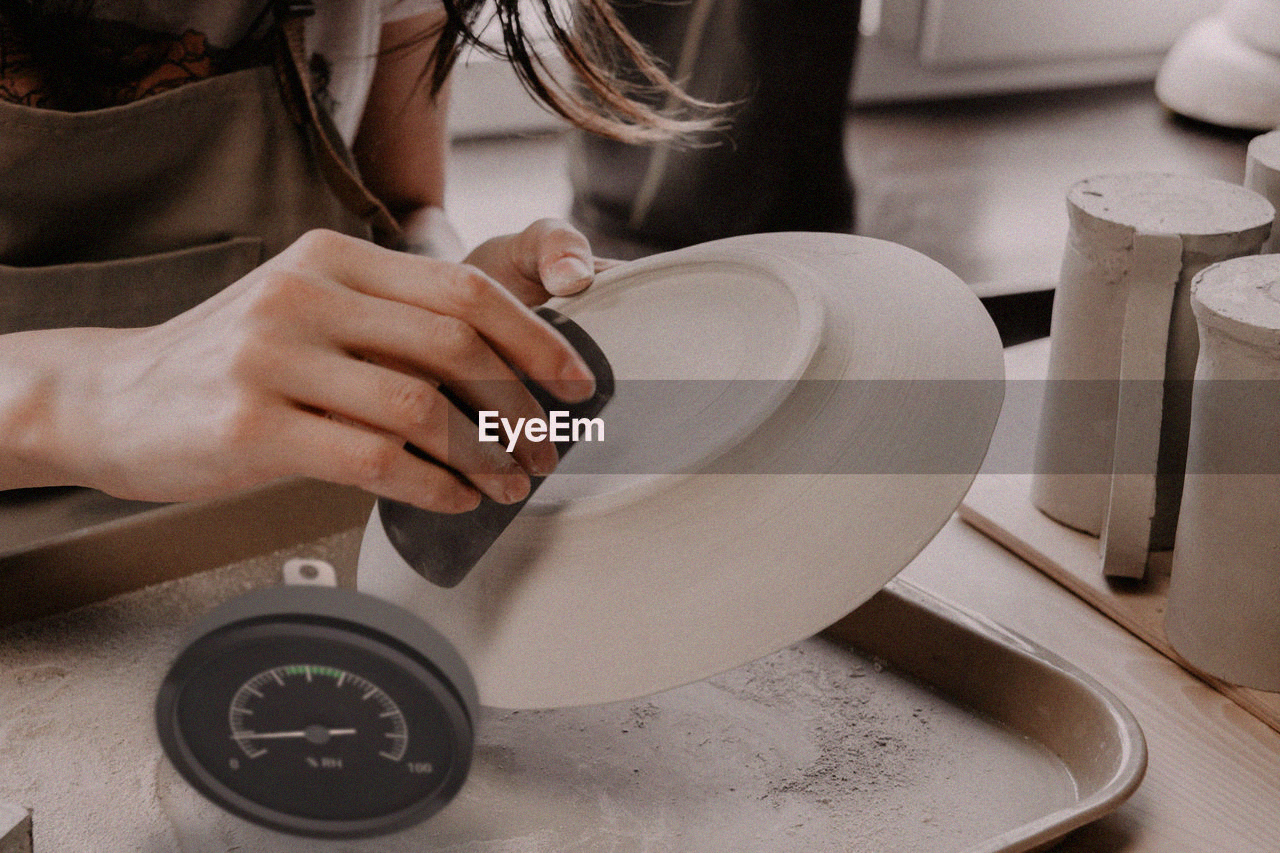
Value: 10 %
